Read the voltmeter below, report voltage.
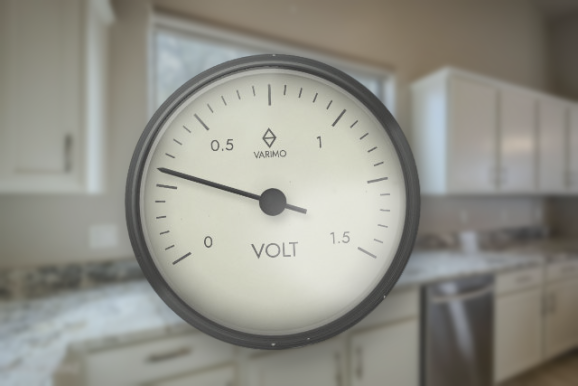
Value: 0.3 V
